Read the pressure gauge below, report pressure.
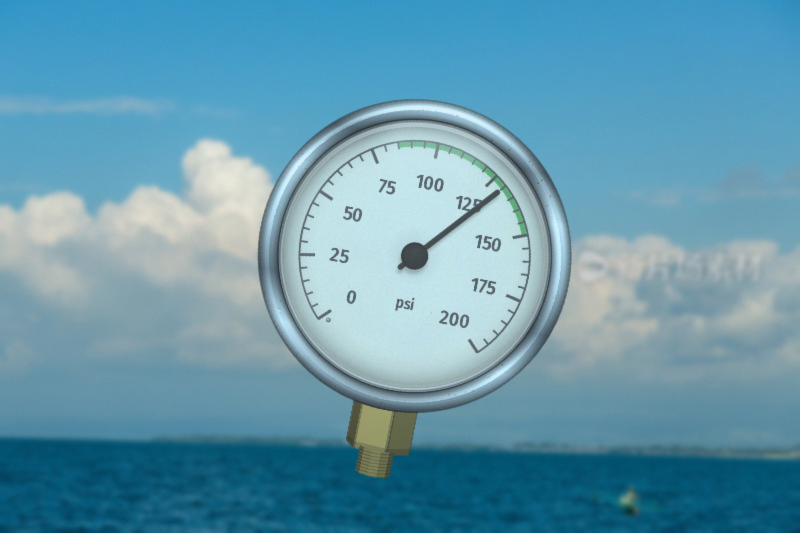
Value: 130 psi
